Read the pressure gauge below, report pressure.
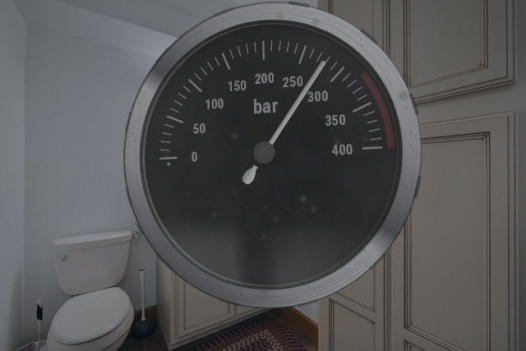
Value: 280 bar
